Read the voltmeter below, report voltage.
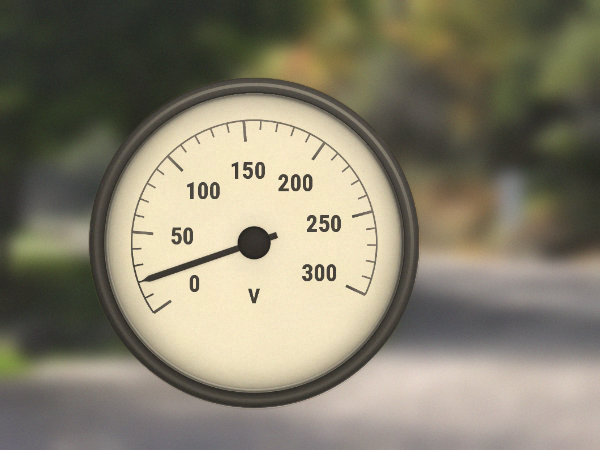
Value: 20 V
